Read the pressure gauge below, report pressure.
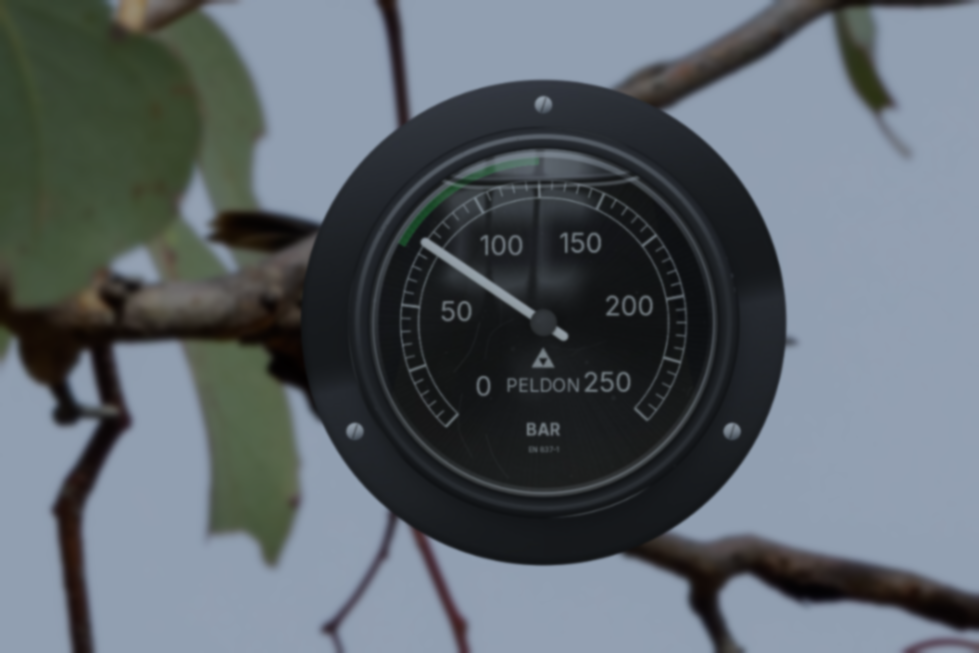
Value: 75 bar
